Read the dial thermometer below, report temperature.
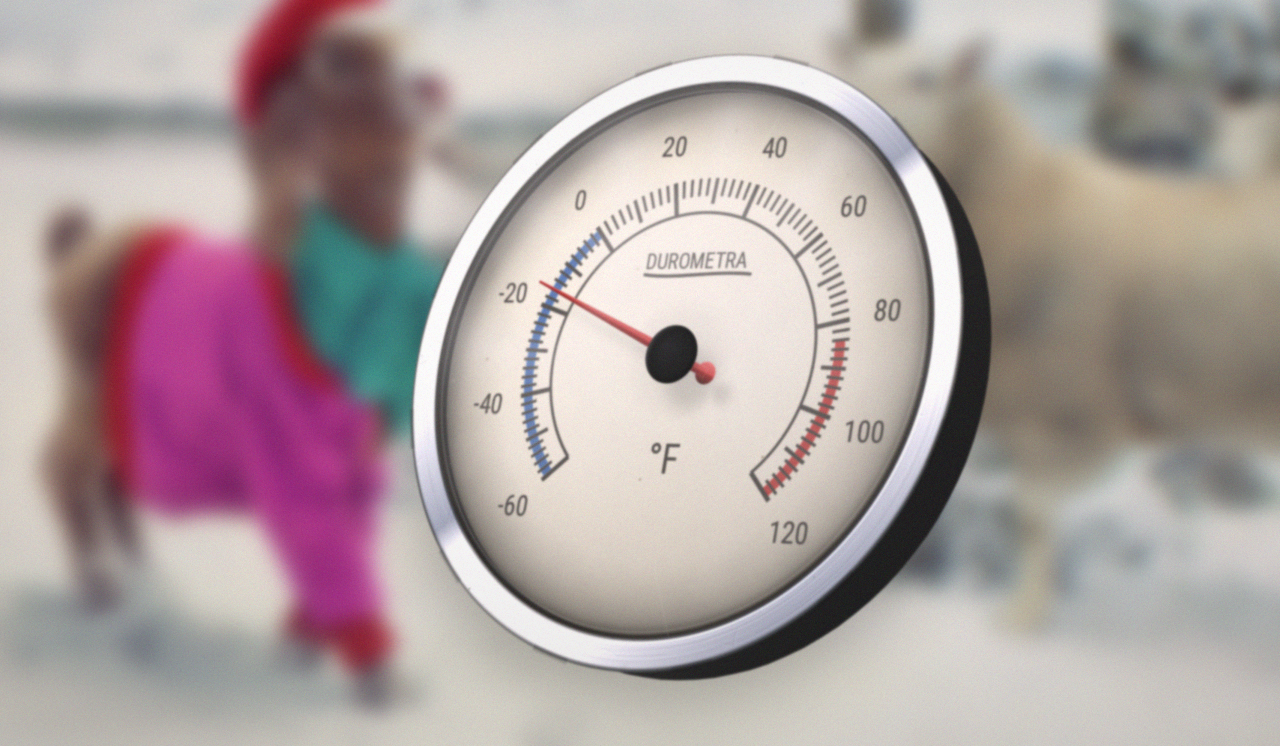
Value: -16 °F
